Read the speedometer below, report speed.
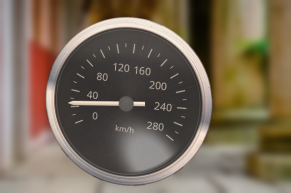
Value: 25 km/h
